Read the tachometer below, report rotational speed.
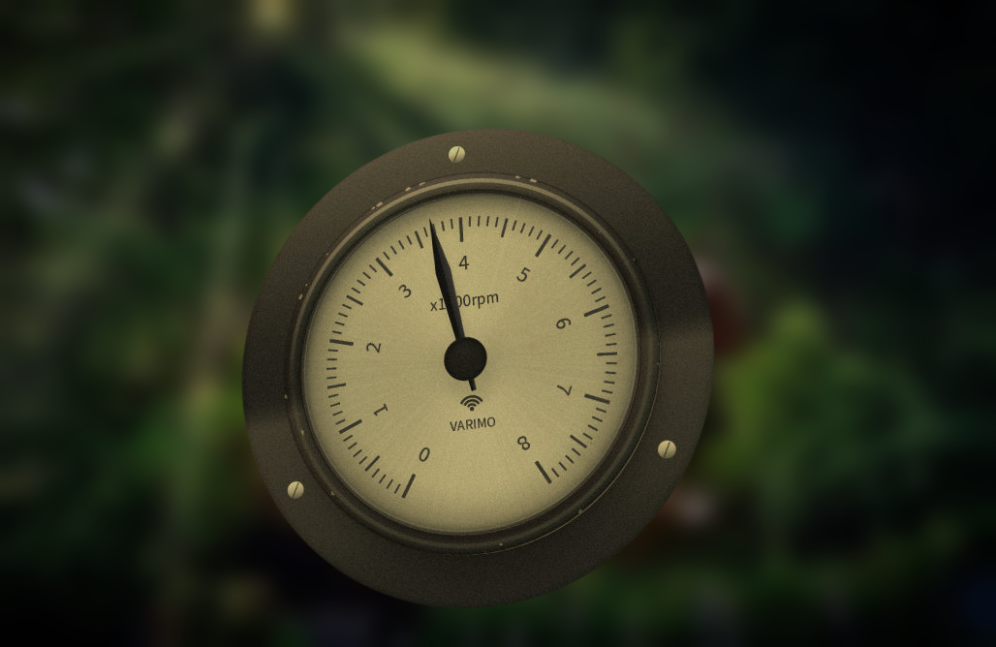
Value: 3700 rpm
